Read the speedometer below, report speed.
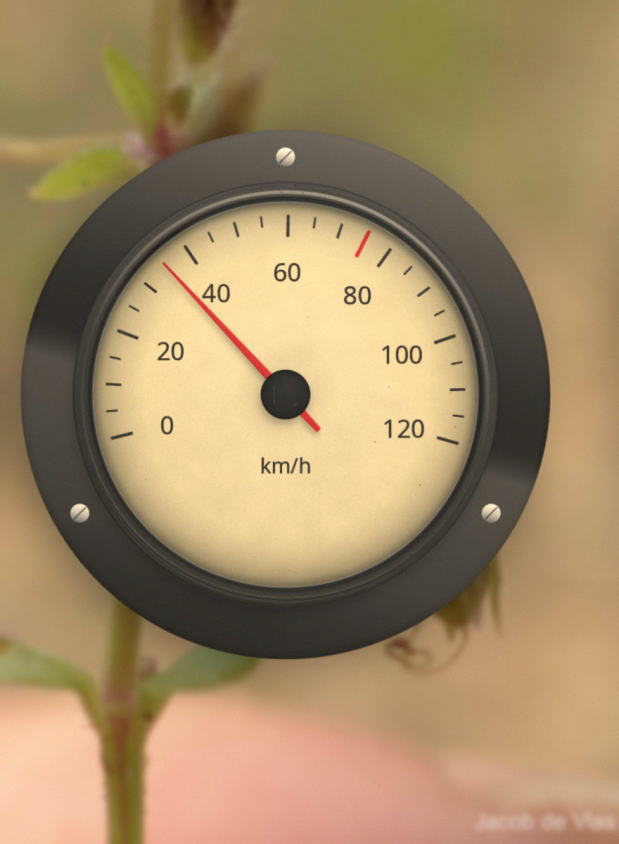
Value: 35 km/h
